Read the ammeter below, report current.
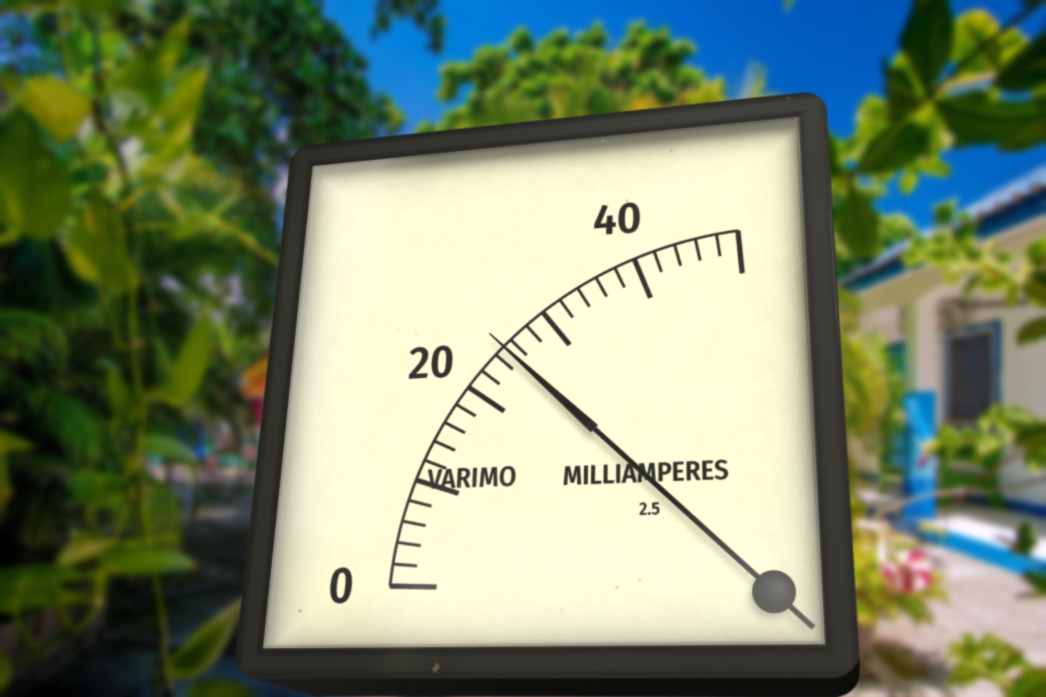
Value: 25 mA
